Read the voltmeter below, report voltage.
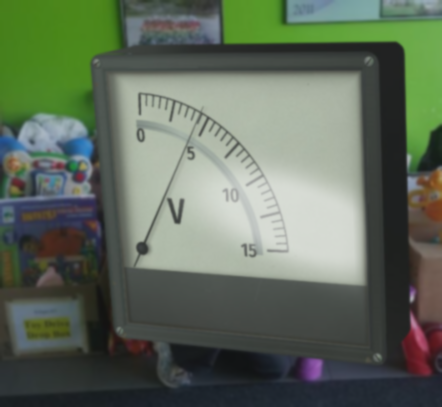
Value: 4.5 V
